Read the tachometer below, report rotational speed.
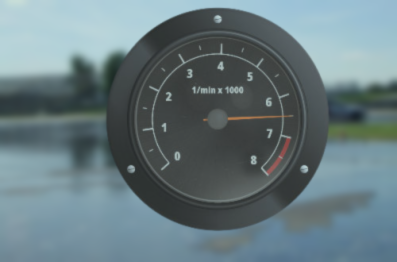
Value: 6500 rpm
